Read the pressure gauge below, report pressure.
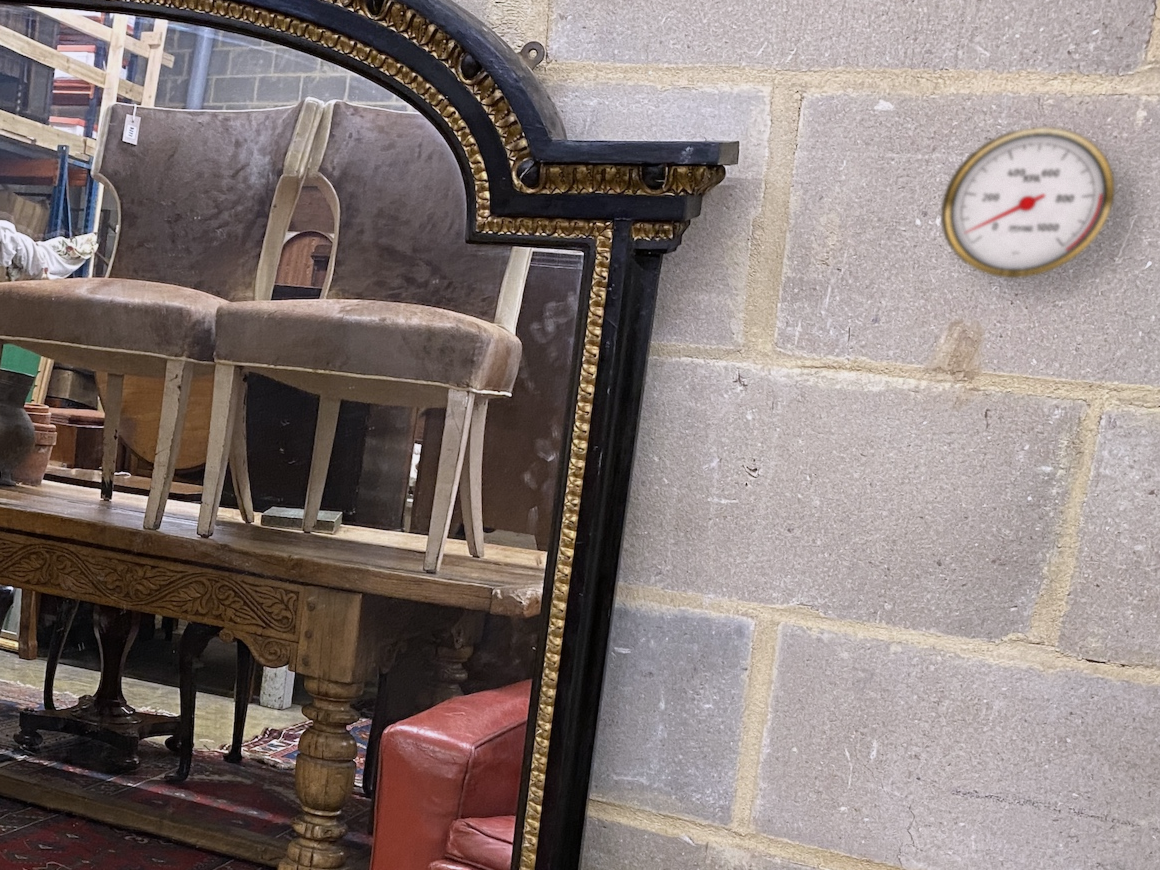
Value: 50 kPa
